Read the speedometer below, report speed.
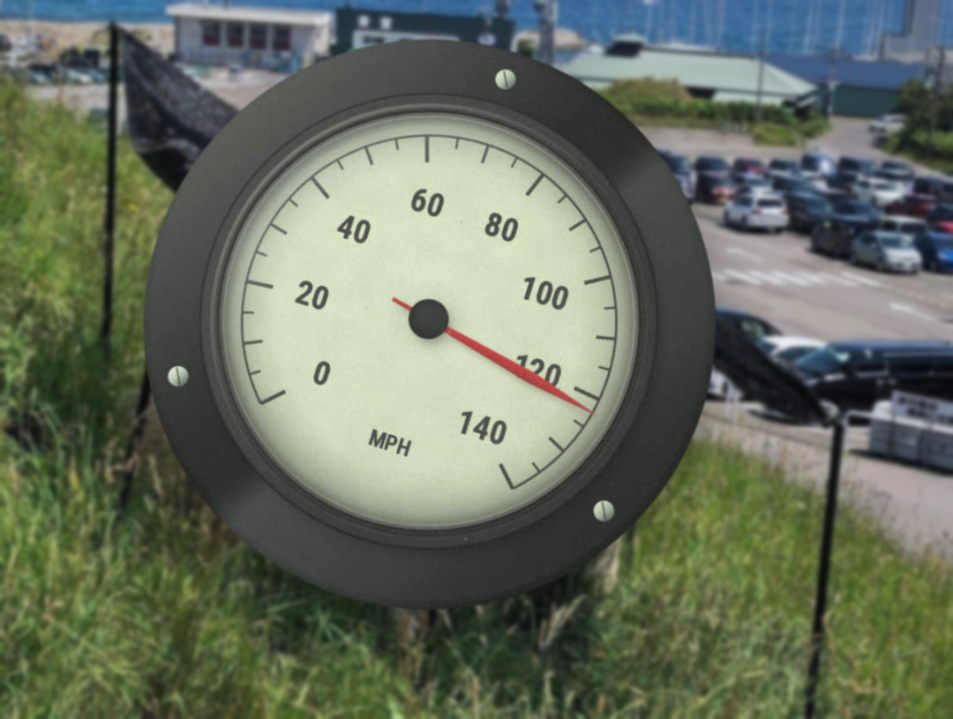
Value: 122.5 mph
